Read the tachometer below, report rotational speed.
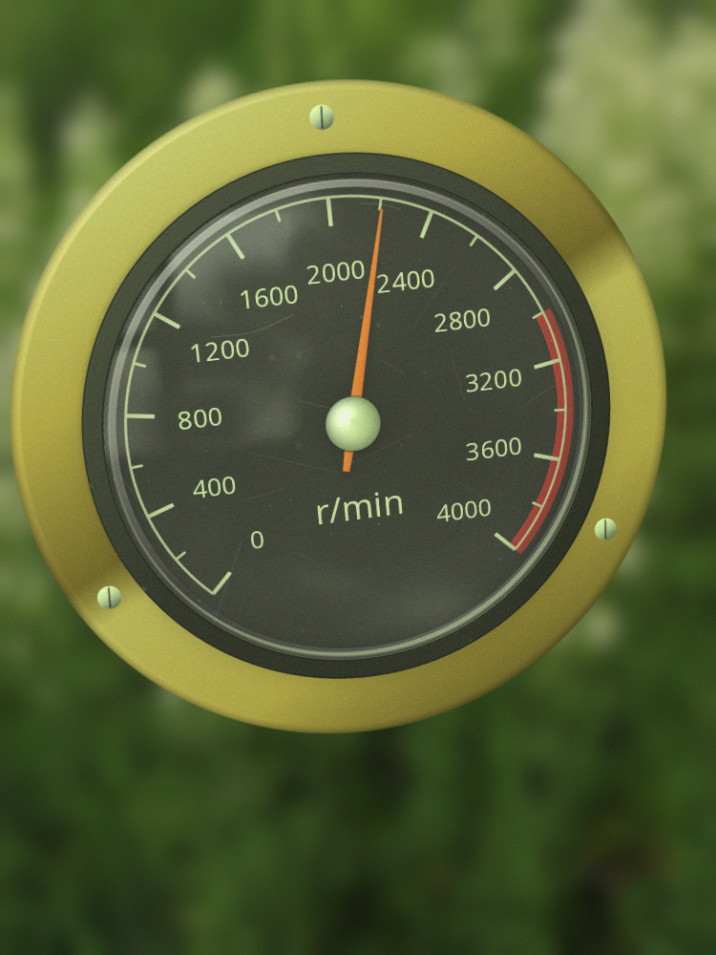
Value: 2200 rpm
